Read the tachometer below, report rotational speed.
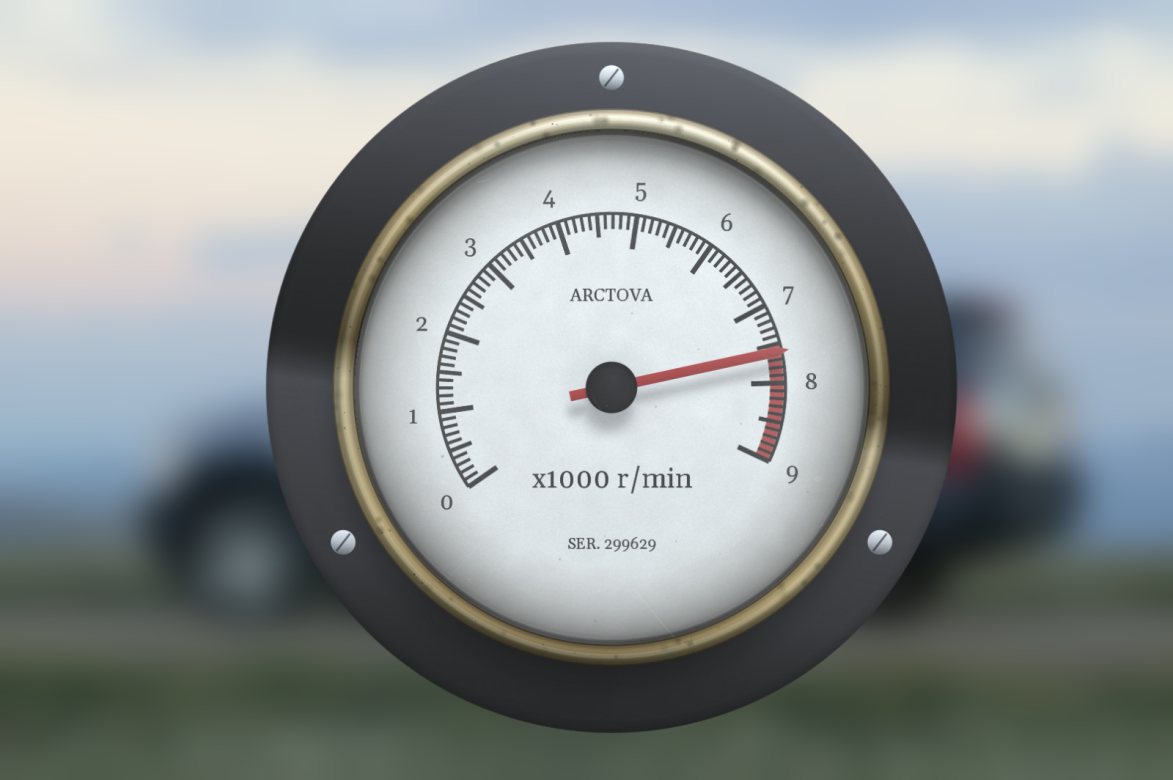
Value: 7600 rpm
